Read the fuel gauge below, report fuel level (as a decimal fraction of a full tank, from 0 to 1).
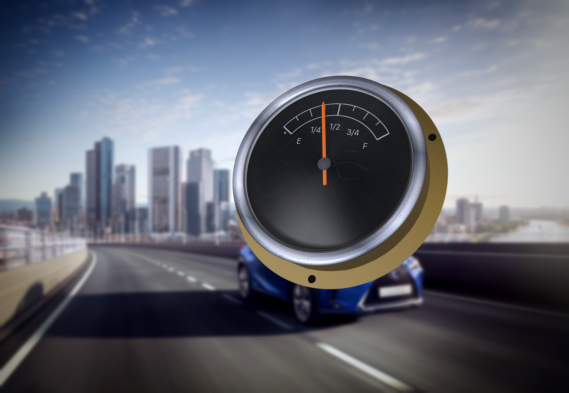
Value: 0.375
